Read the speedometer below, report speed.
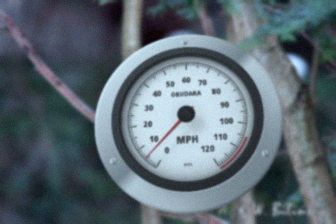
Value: 5 mph
